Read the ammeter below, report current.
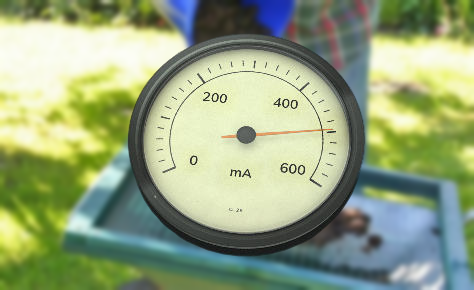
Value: 500 mA
